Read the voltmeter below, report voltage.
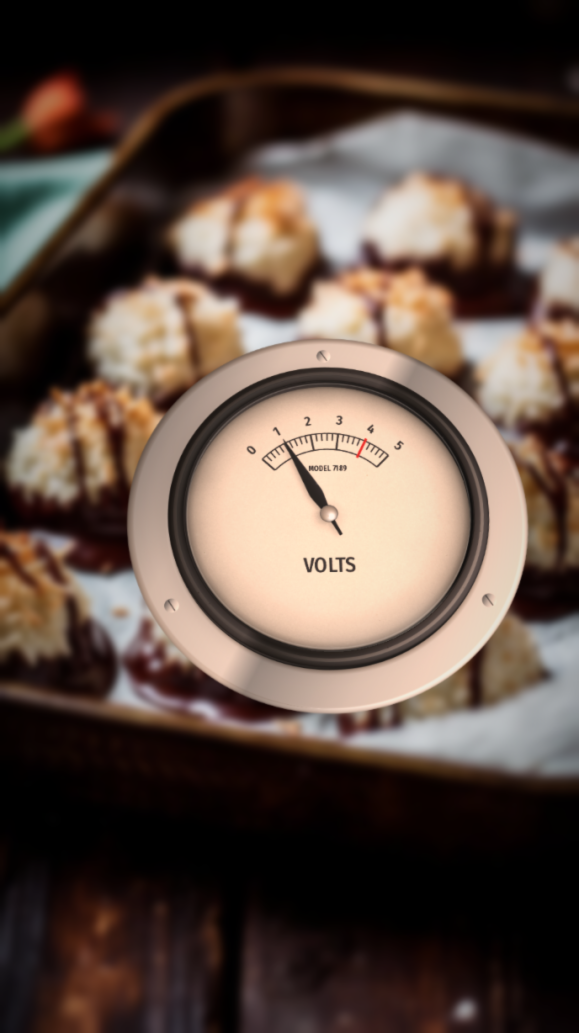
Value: 1 V
